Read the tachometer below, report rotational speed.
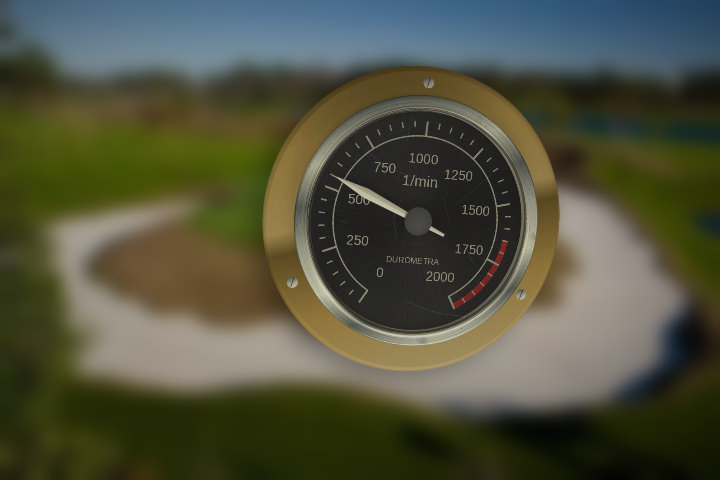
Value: 550 rpm
